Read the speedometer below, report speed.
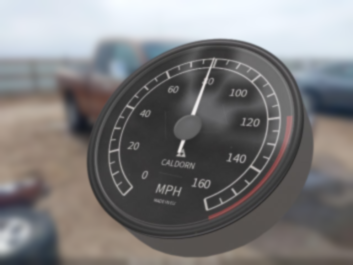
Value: 80 mph
